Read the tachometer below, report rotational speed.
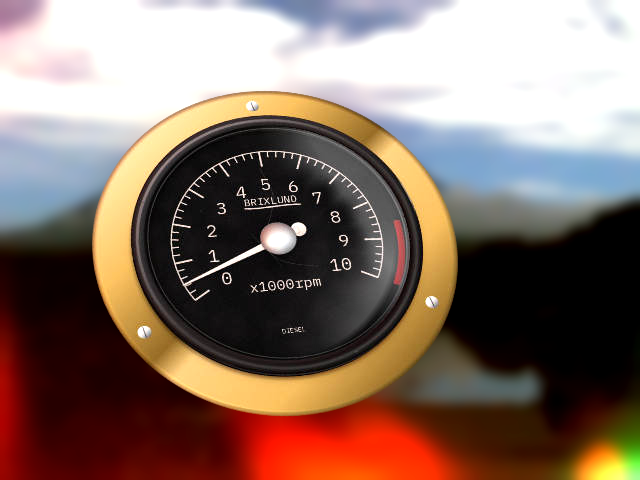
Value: 400 rpm
